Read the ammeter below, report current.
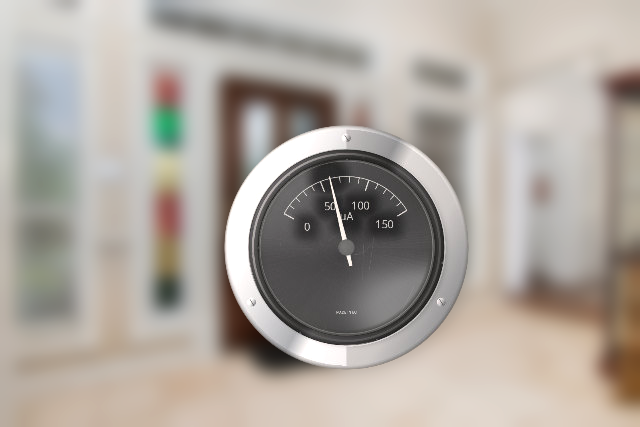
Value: 60 µA
